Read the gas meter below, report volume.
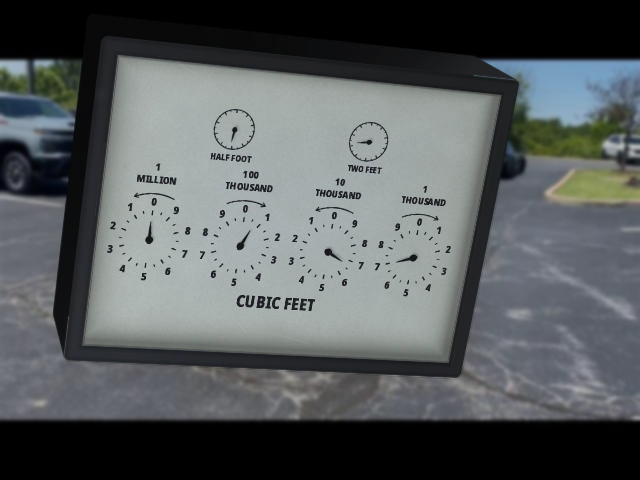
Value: 6700 ft³
